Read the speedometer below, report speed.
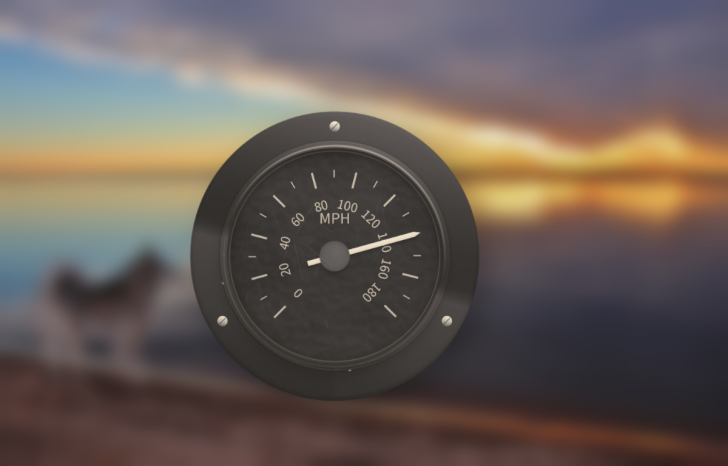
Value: 140 mph
